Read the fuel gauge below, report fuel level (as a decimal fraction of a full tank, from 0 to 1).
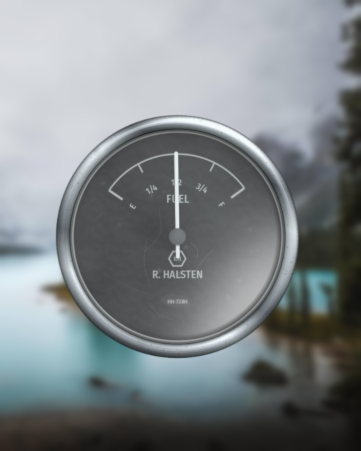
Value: 0.5
